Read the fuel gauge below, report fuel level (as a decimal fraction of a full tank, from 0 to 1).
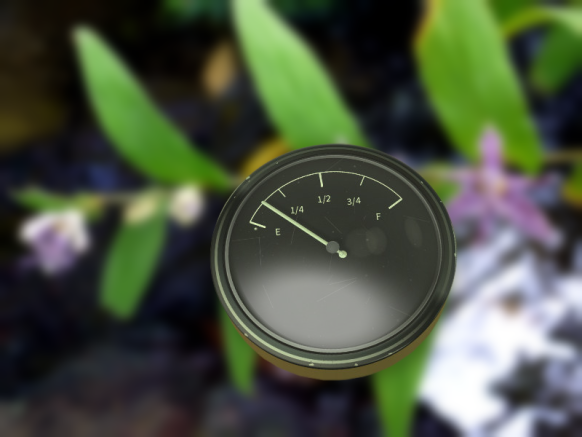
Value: 0.125
